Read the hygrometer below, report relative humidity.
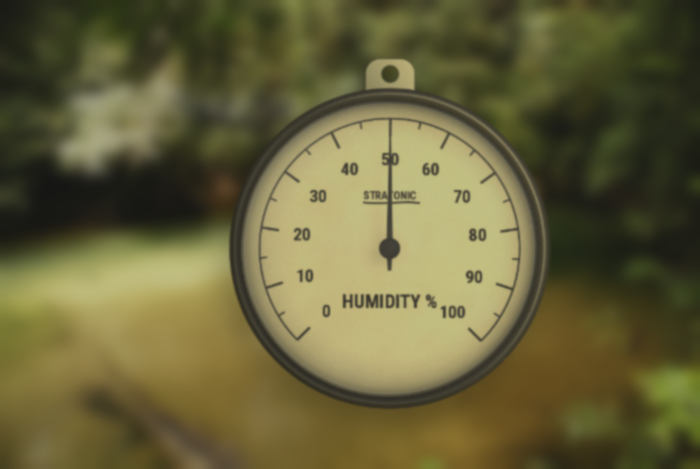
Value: 50 %
